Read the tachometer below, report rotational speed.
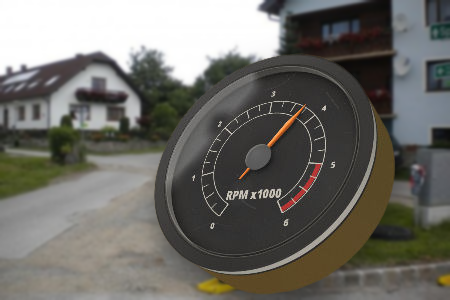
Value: 3750 rpm
